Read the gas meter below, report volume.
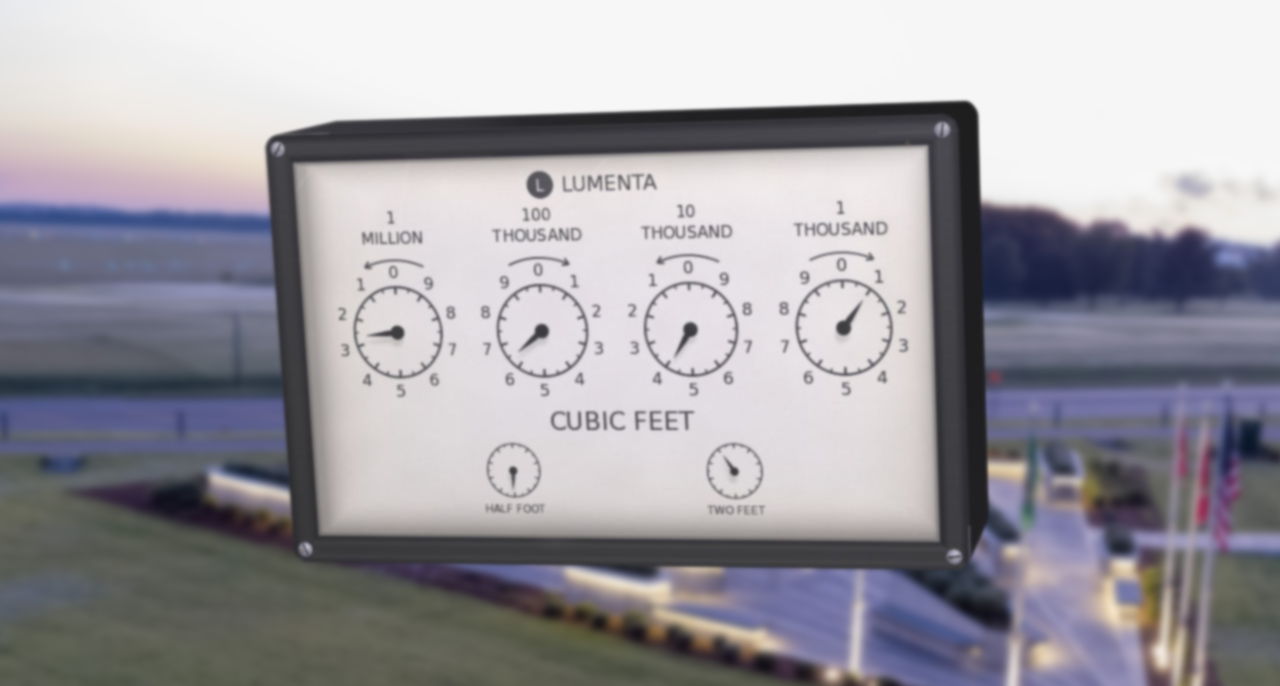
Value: 264100 ft³
